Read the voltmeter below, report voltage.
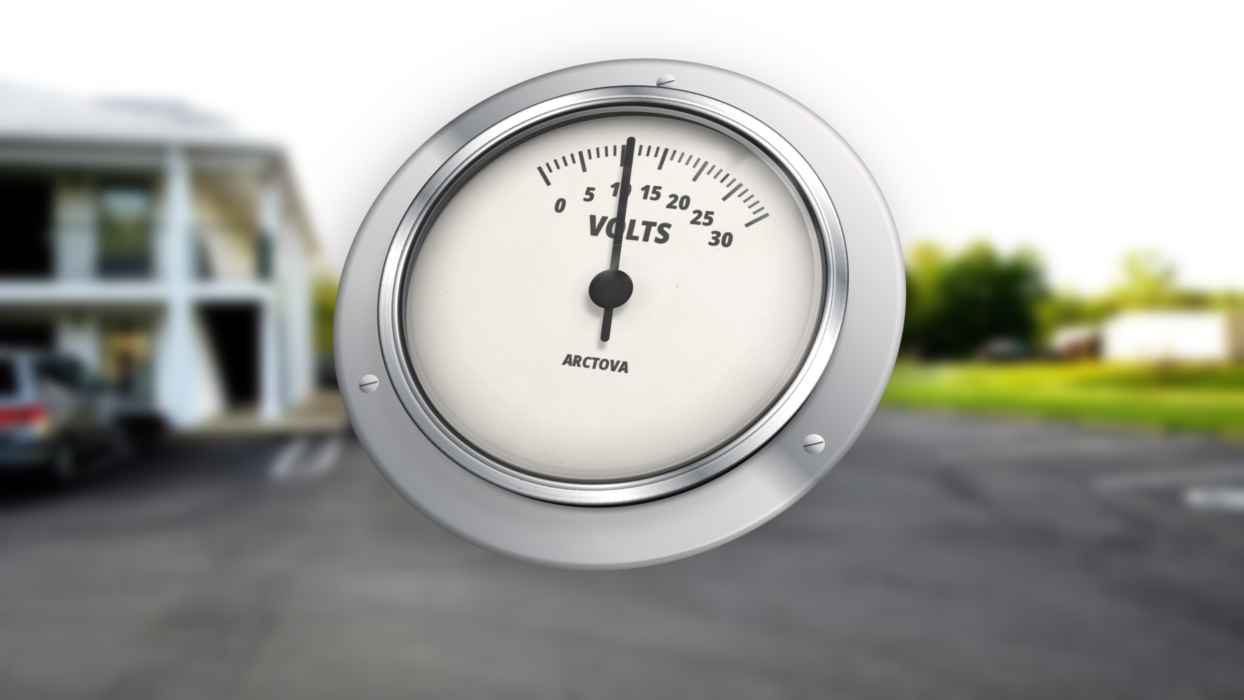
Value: 11 V
